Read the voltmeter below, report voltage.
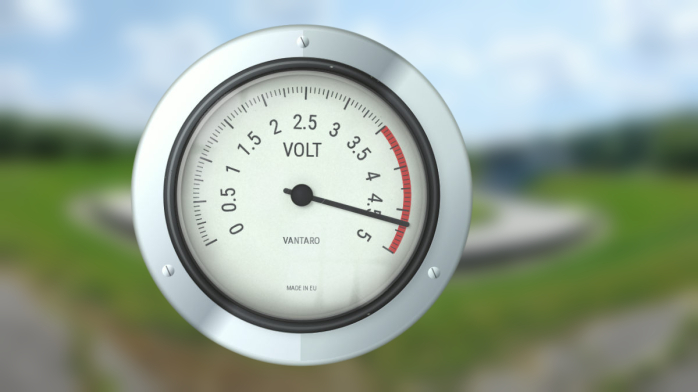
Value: 4.65 V
